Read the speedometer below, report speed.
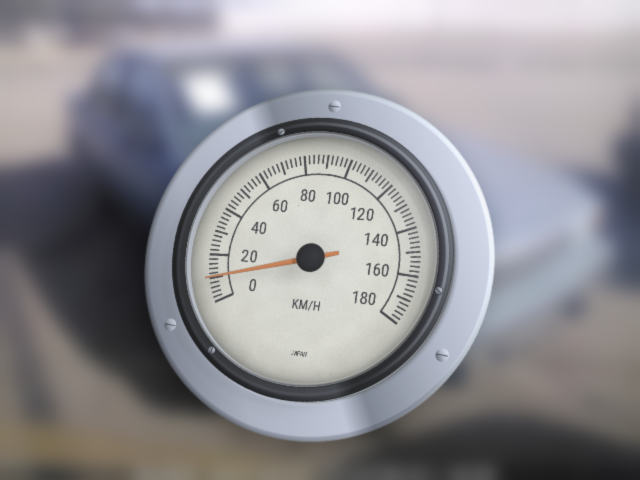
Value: 10 km/h
